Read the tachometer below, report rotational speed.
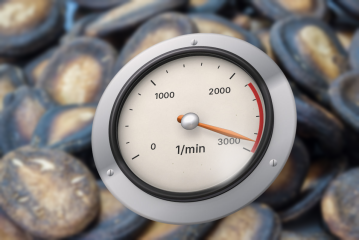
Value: 2900 rpm
